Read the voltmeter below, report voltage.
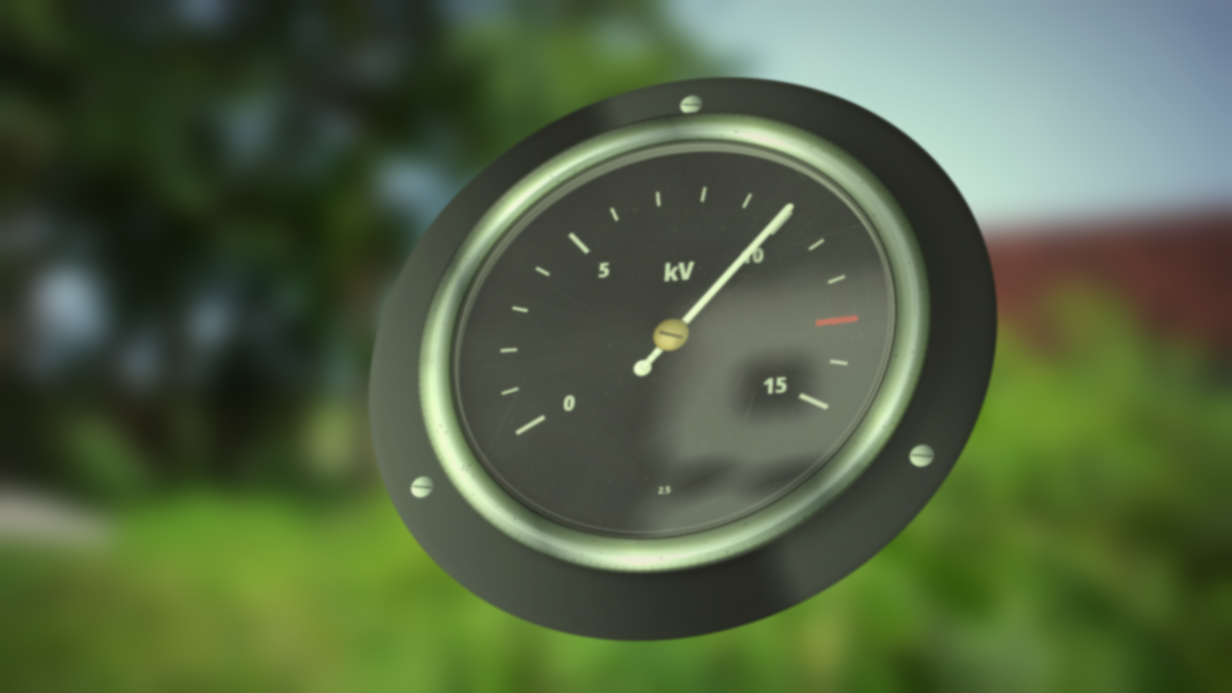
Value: 10 kV
